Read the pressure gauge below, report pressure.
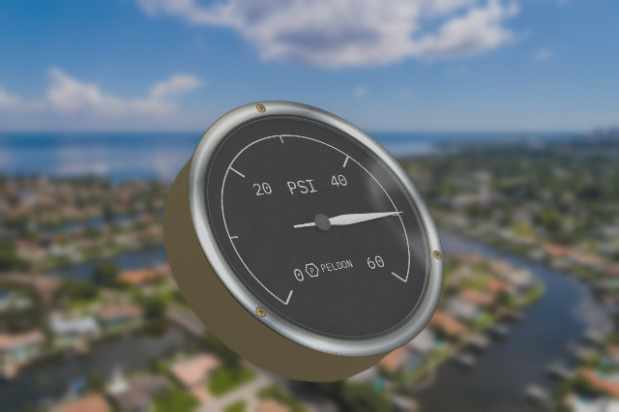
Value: 50 psi
